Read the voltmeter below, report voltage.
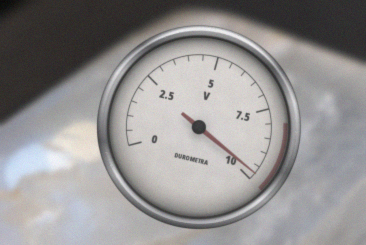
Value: 9.75 V
